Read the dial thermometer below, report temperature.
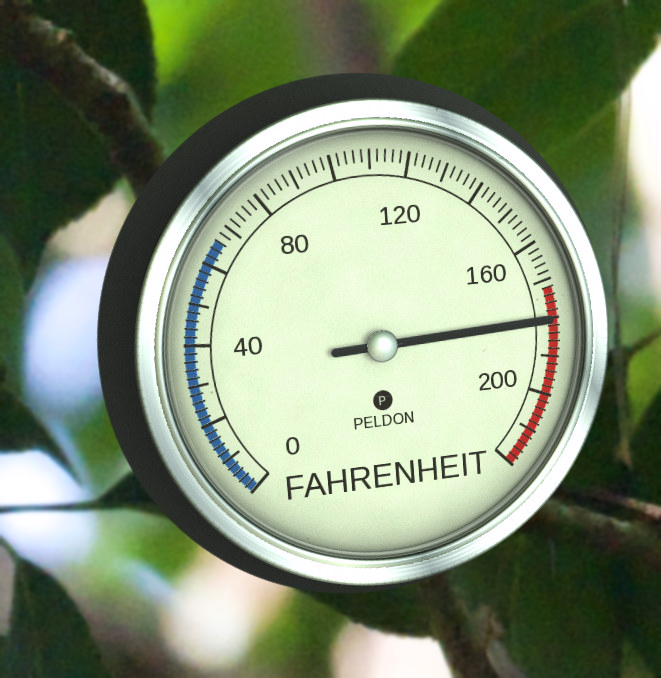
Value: 180 °F
